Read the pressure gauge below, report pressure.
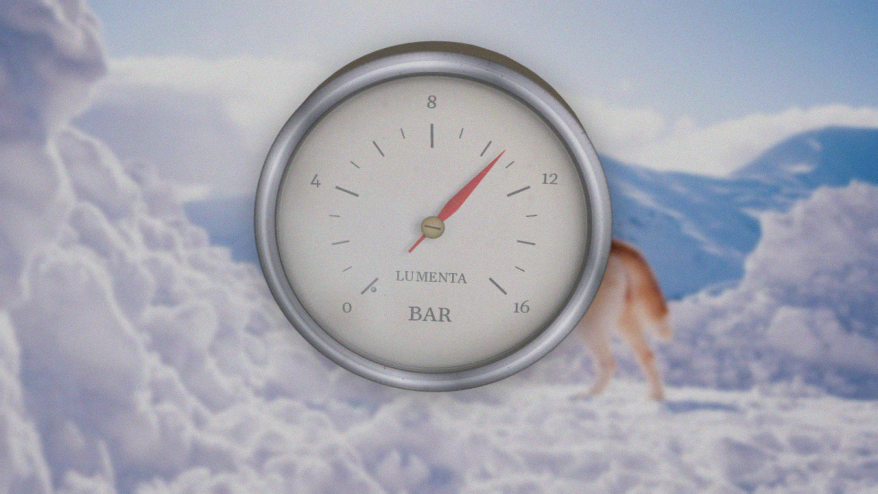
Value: 10.5 bar
